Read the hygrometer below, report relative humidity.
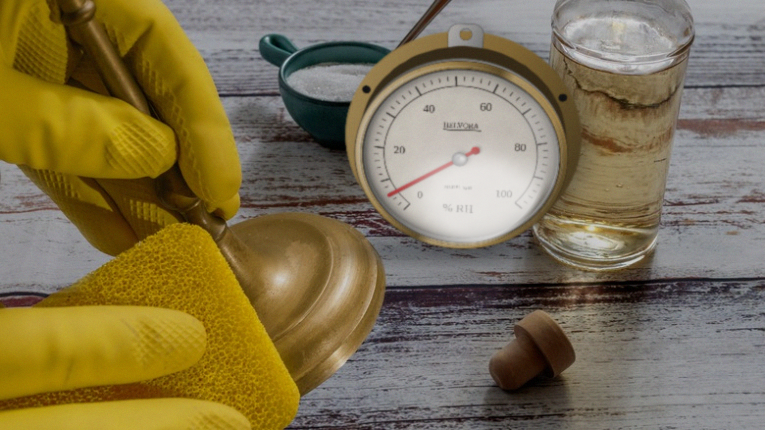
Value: 6 %
